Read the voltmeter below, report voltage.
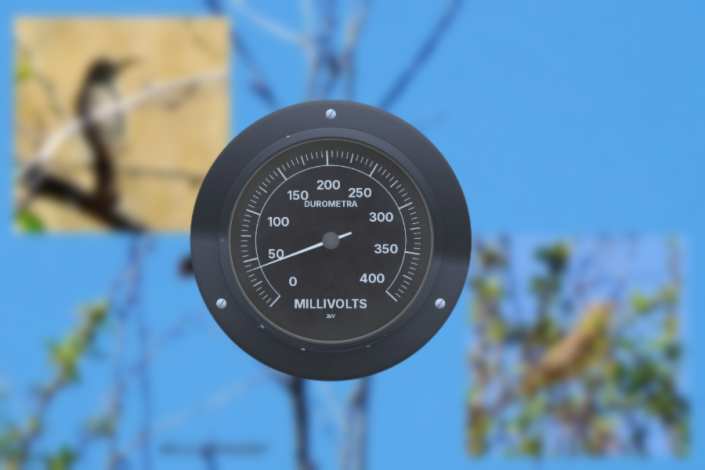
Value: 40 mV
